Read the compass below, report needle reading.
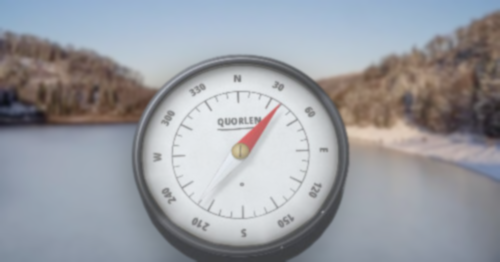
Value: 40 °
